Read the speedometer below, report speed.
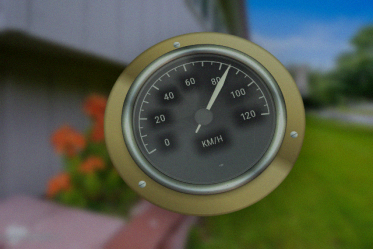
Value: 85 km/h
